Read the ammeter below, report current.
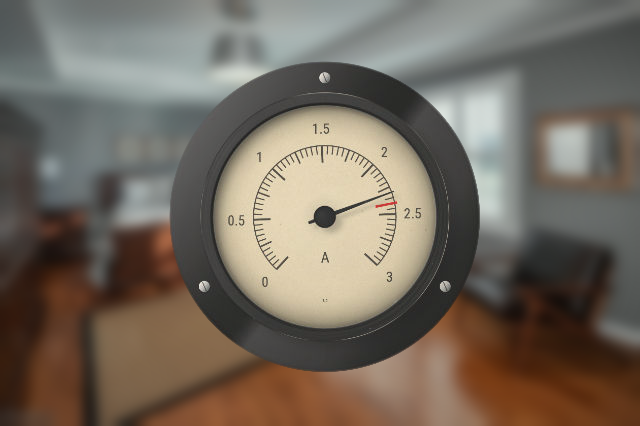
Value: 2.3 A
